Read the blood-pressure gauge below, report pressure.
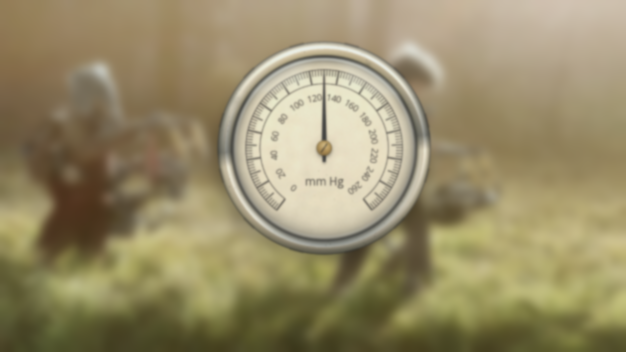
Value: 130 mmHg
